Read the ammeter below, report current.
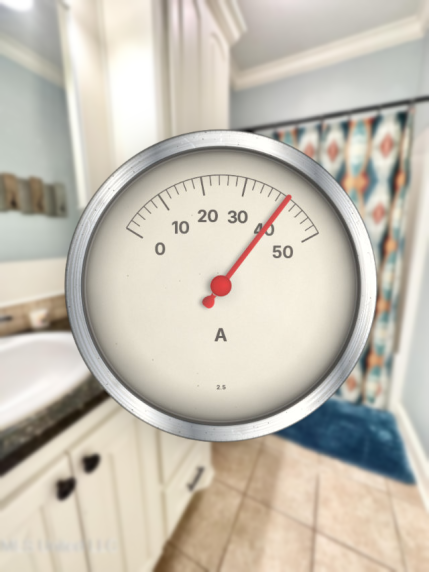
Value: 40 A
